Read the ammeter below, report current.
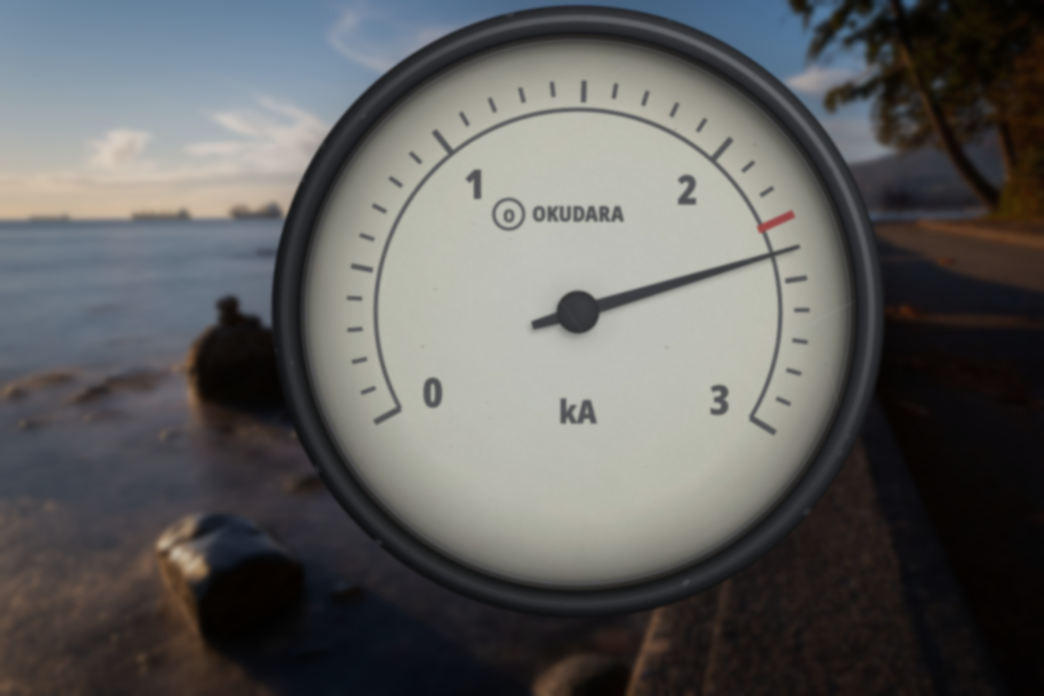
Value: 2.4 kA
